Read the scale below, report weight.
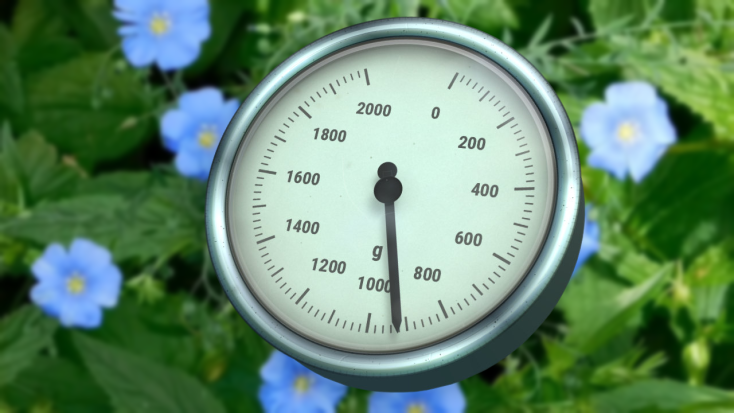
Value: 920 g
